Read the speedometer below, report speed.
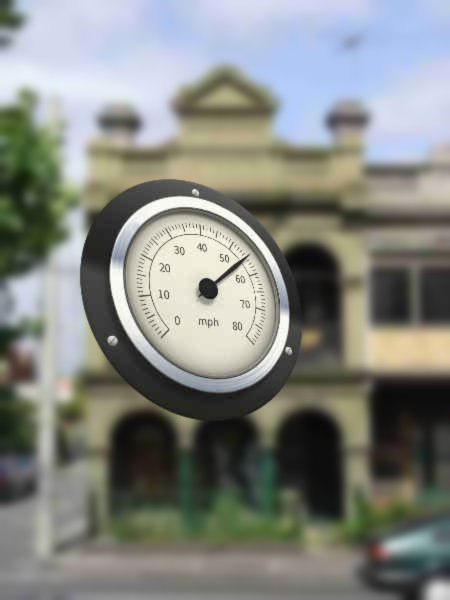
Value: 55 mph
